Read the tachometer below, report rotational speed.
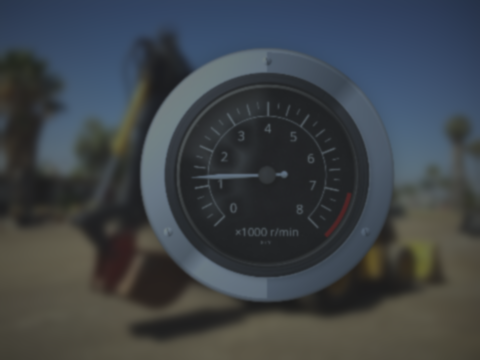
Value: 1250 rpm
